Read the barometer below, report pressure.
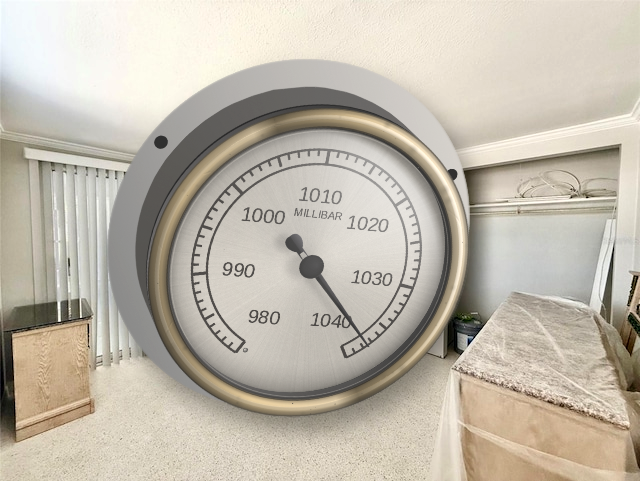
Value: 1037.5 mbar
